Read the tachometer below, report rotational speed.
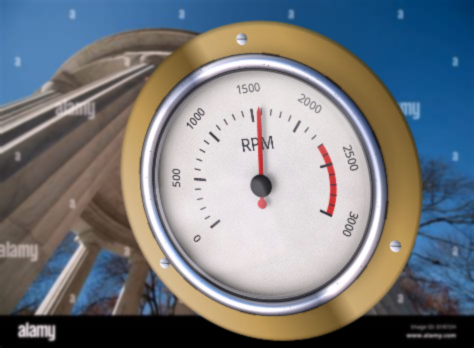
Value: 1600 rpm
